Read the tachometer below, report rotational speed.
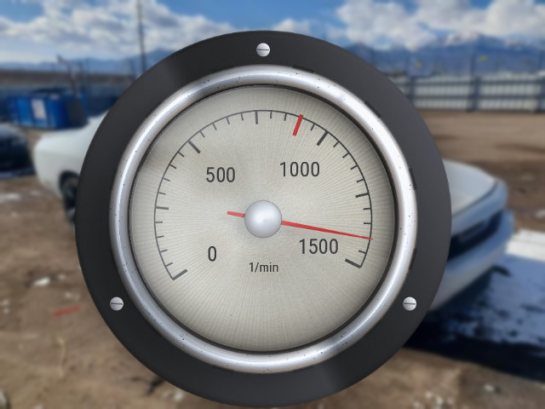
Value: 1400 rpm
